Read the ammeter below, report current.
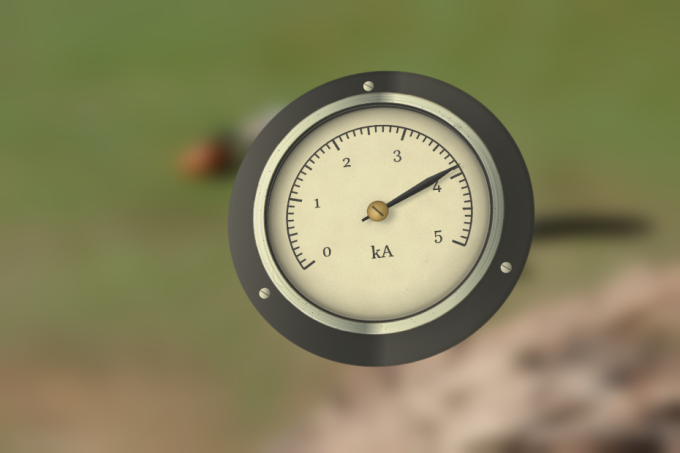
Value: 3.9 kA
